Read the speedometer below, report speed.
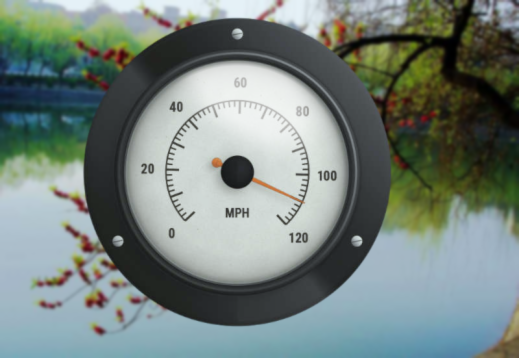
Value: 110 mph
